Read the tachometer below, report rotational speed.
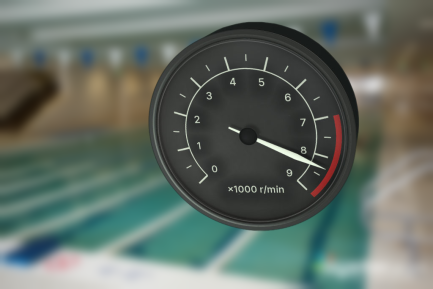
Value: 8250 rpm
